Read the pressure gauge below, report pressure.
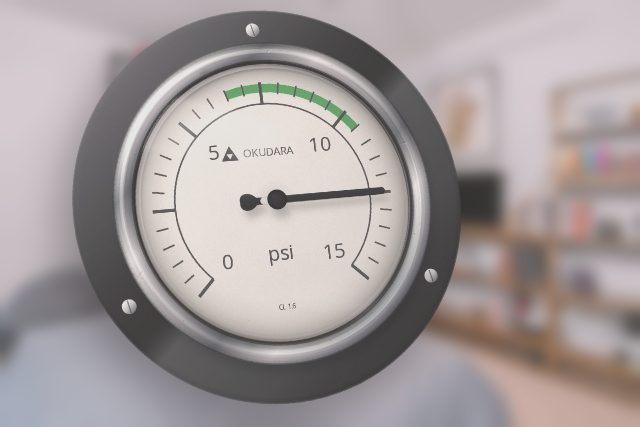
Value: 12.5 psi
